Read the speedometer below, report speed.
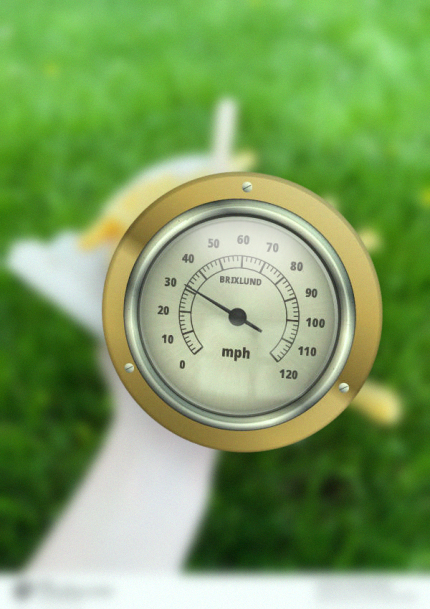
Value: 32 mph
